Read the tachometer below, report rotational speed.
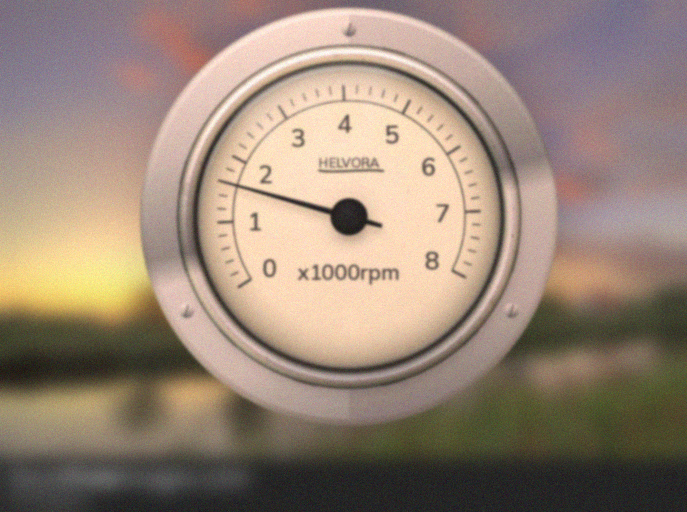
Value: 1600 rpm
